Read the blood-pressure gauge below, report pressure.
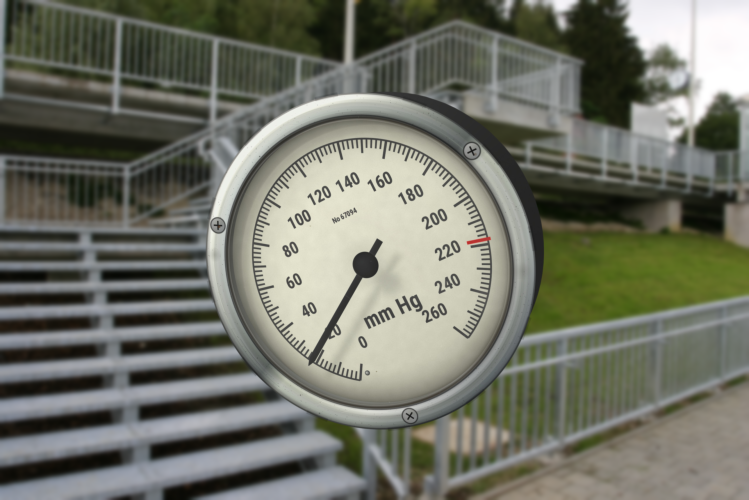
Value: 22 mmHg
